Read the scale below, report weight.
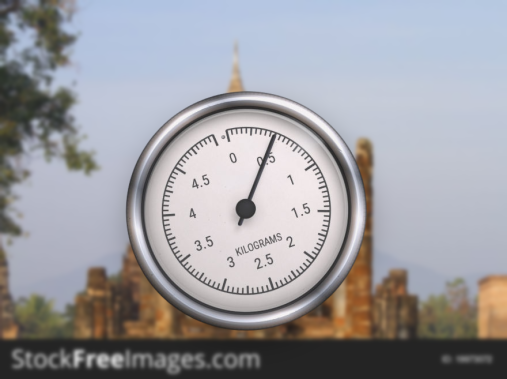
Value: 0.5 kg
